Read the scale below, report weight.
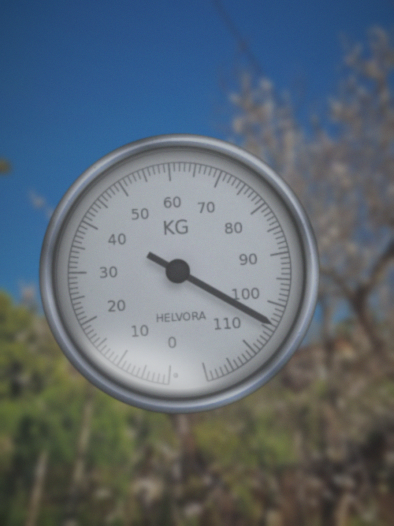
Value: 104 kg
